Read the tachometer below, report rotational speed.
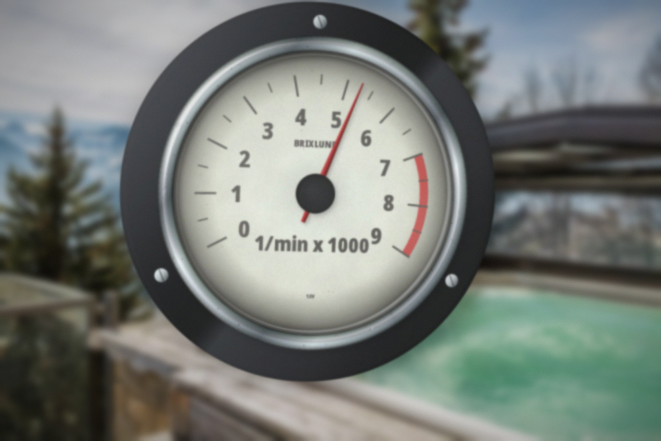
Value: 5250 rpm
